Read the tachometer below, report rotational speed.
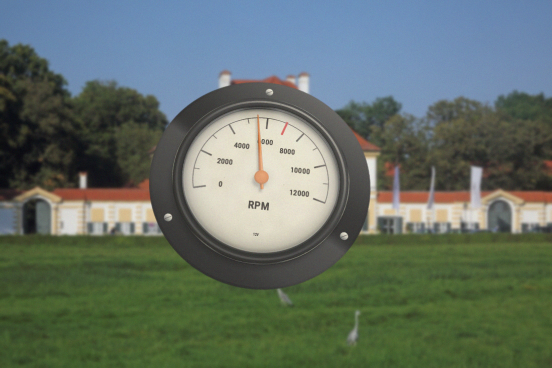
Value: 5500 rpm
